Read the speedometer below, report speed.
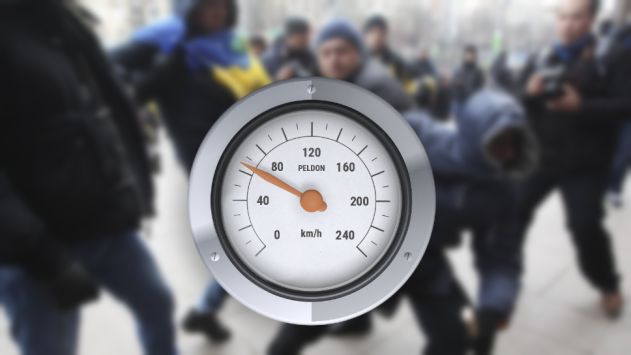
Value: 65 km/h
